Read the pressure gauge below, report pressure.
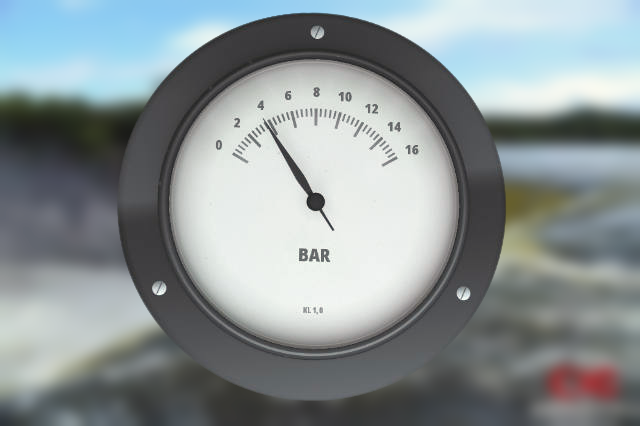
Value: 3.6 bar
